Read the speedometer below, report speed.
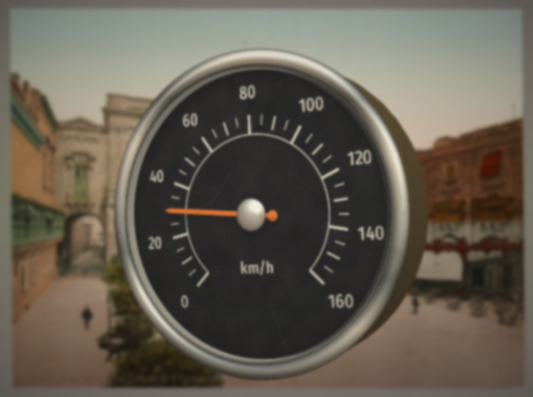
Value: 30 km/h
